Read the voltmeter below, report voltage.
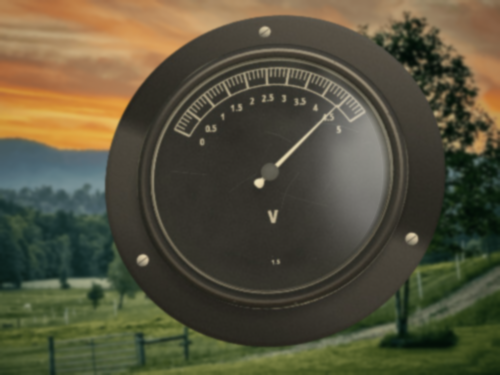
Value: 4.5 V
